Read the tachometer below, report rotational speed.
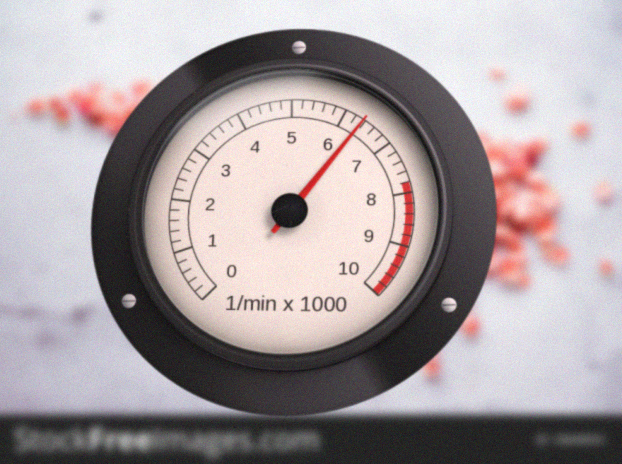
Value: 6400 rpm
